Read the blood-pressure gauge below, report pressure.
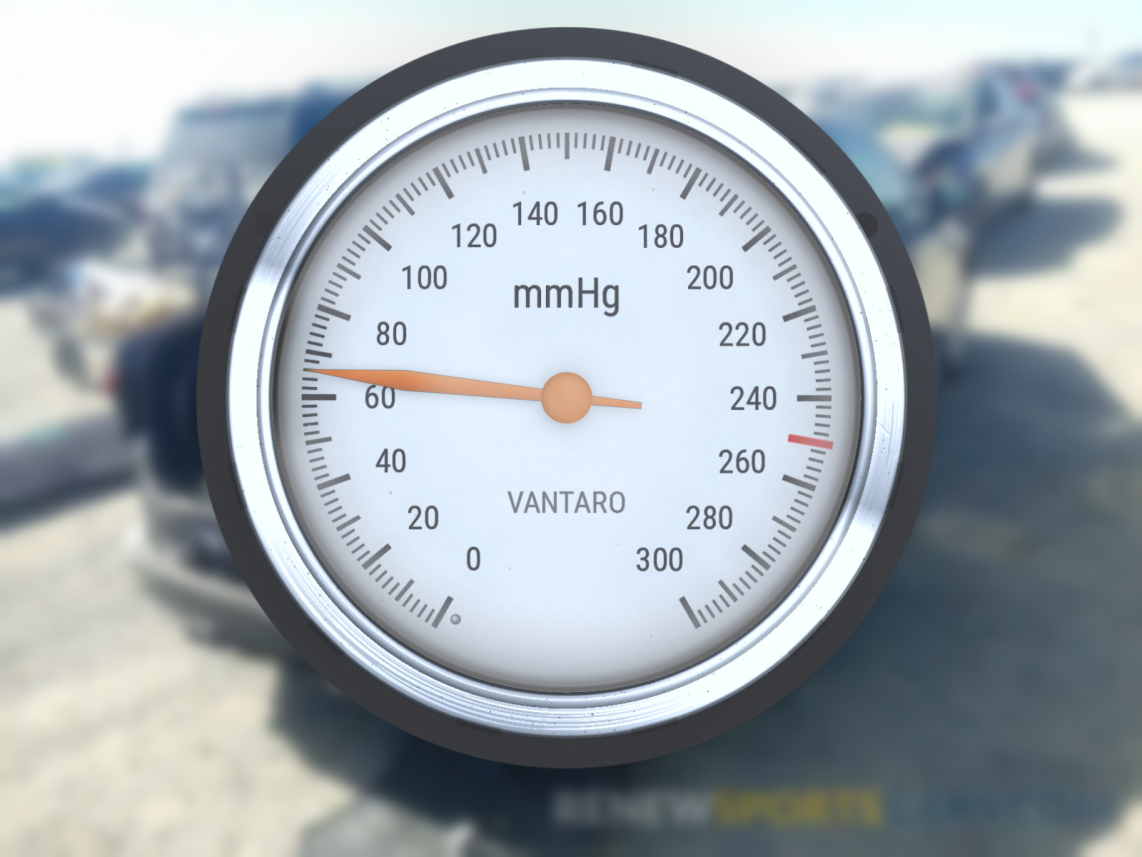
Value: 66 mmHg
